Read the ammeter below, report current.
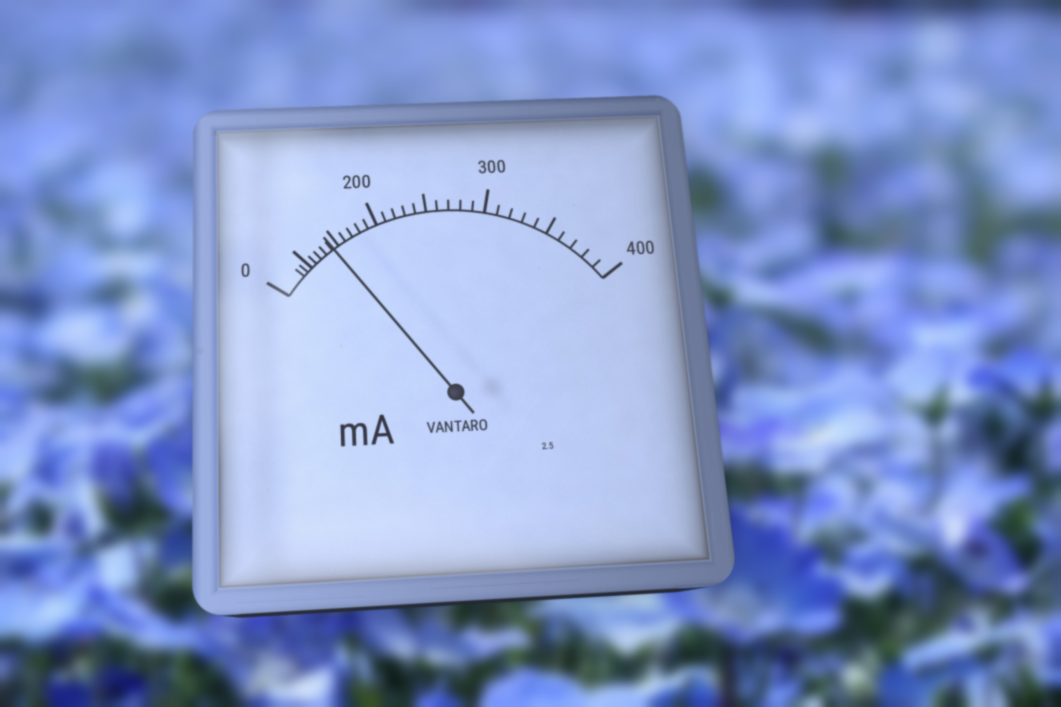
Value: 140 mA
